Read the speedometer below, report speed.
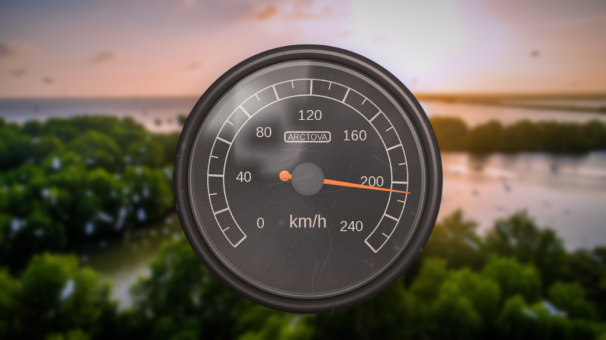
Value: 205 km/h
